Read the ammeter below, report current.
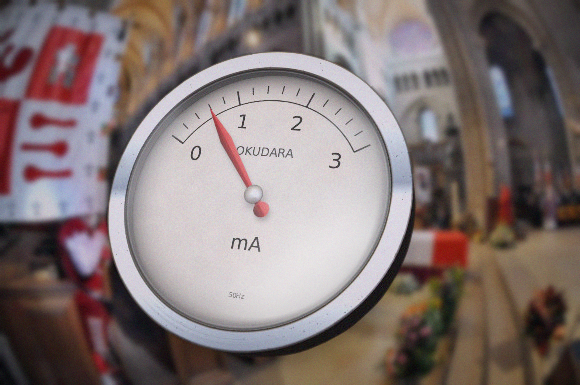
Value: 0.6 mA
